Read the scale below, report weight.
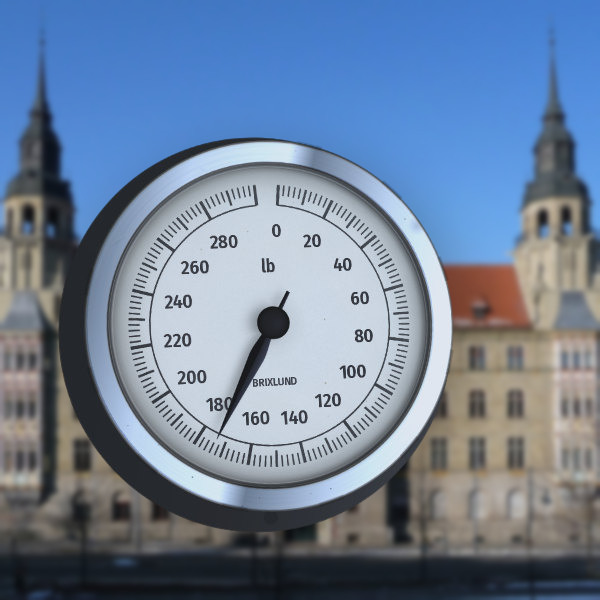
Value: 174 lb
